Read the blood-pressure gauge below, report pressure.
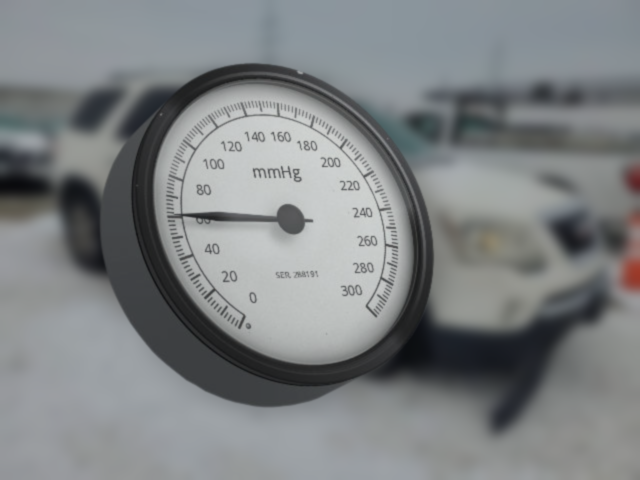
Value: 60 mmHg
